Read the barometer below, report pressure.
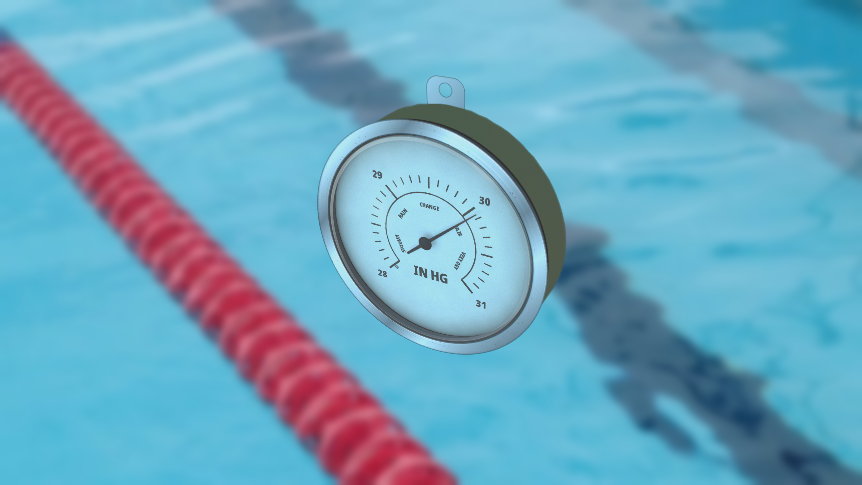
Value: 30.05 inHg
